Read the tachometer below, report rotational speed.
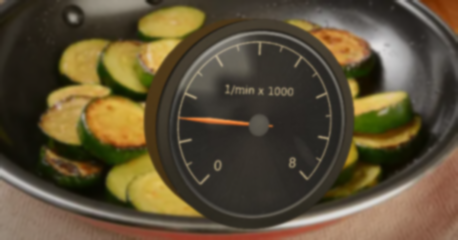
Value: 1500 rpm
